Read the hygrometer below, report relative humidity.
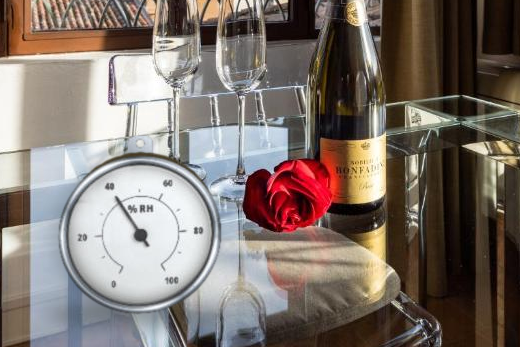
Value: 40 %
